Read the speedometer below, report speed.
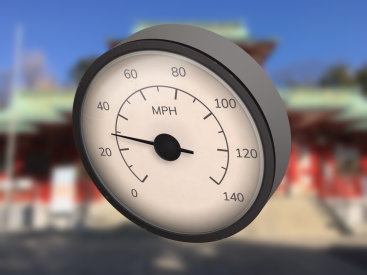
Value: 30 mph
